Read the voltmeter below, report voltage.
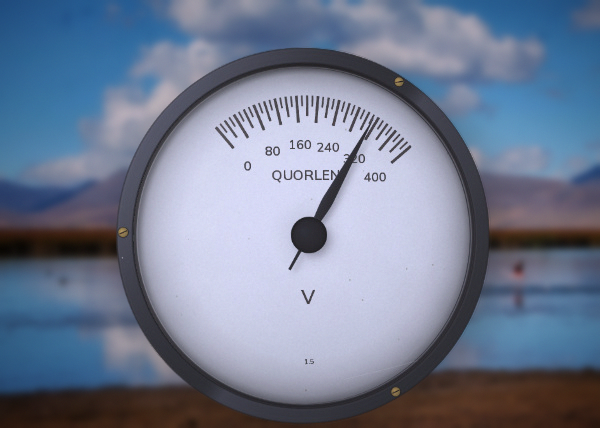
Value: 310 V
